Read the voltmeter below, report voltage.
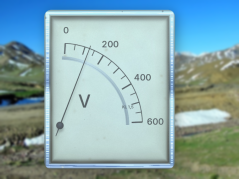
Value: 125 V
